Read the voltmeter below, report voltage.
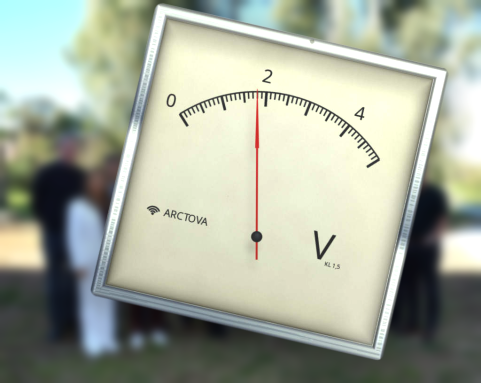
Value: 1.8 V
